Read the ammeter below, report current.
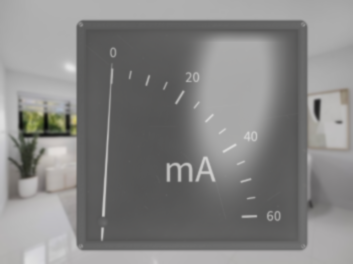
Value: 0 mA
